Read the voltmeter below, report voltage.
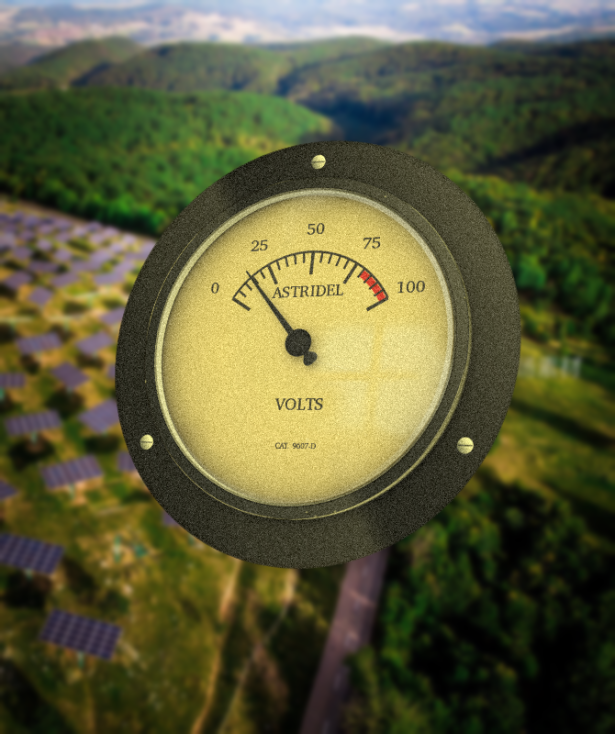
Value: 15 V
